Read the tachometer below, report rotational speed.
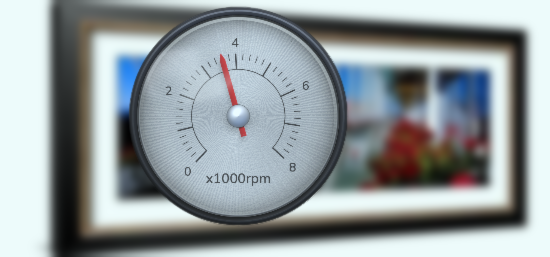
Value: 3600 rpm
